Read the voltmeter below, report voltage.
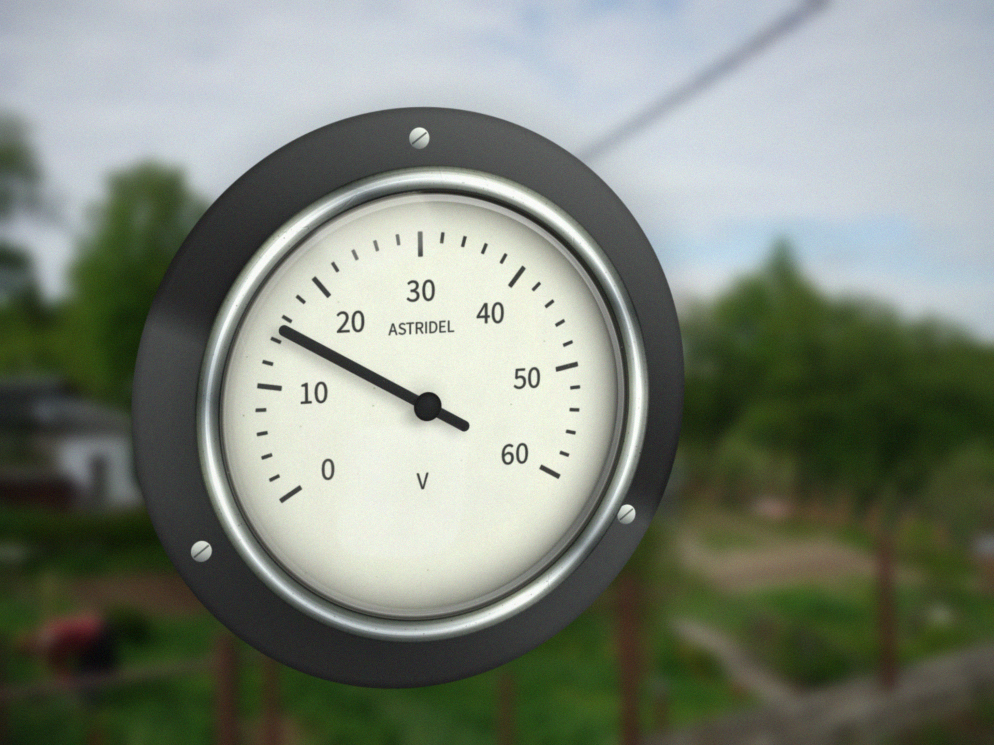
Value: 15 V
